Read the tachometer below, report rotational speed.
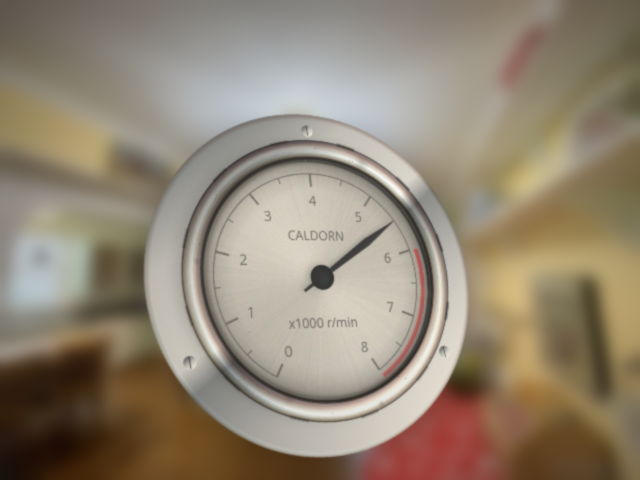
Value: 5500 rpm
